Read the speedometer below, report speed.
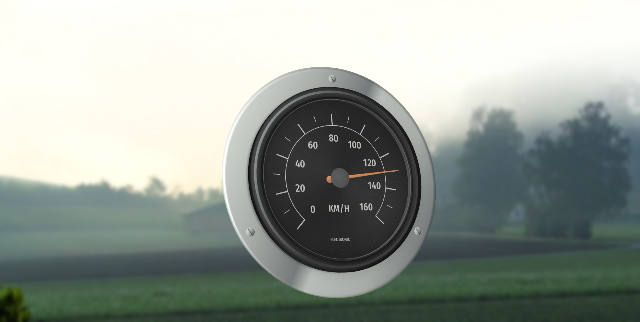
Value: 130 km/h
